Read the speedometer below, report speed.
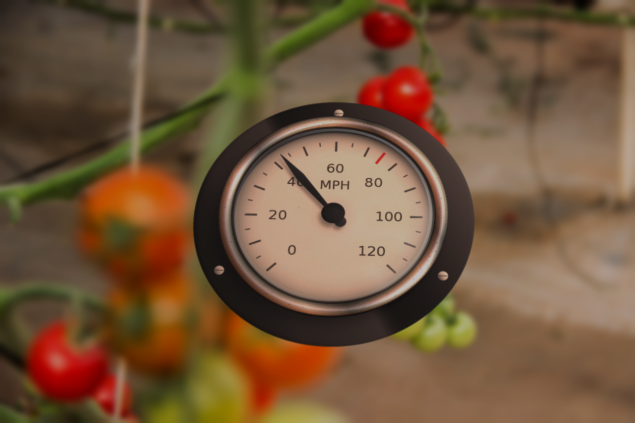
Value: 42.5 mph
